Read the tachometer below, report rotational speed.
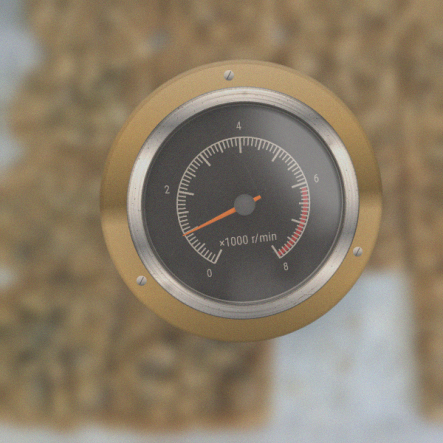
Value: 1000 rpm
